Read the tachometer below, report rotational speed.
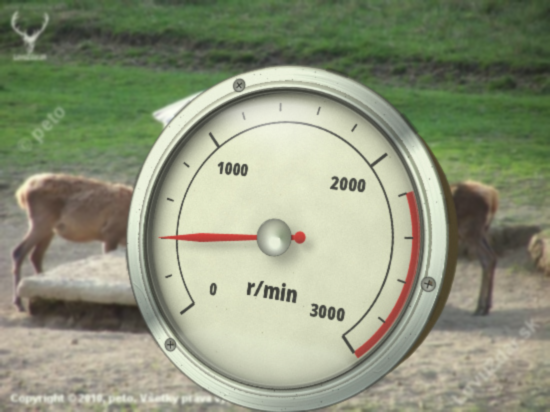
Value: 400 rpm
